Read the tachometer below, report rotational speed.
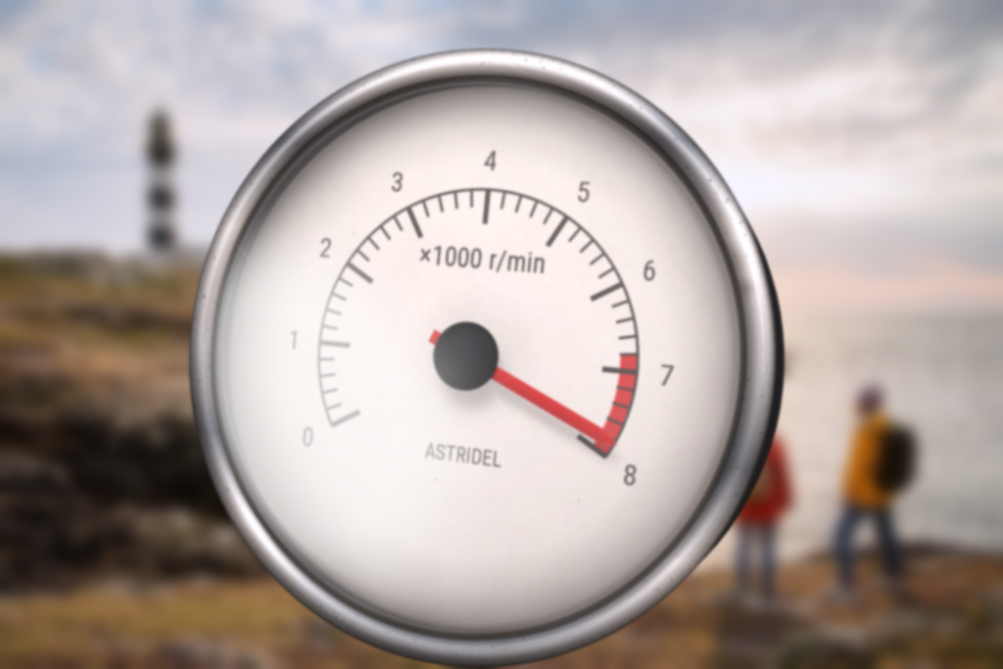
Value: 7800 rpm
